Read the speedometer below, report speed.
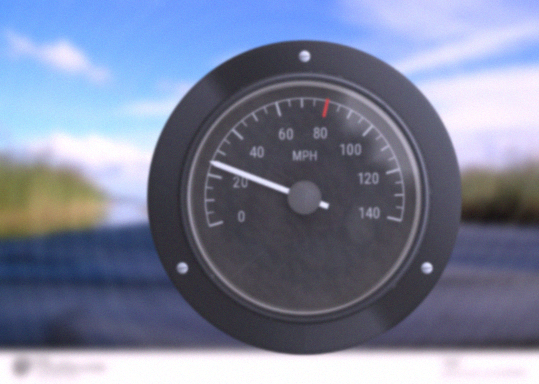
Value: 25 mph
